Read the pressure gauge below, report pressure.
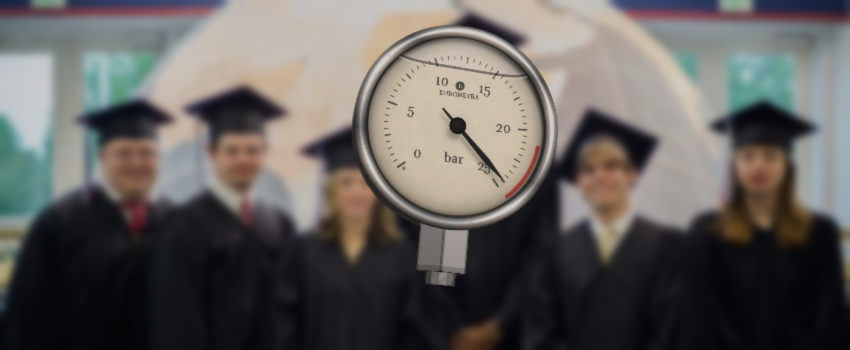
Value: 24.5 bar
